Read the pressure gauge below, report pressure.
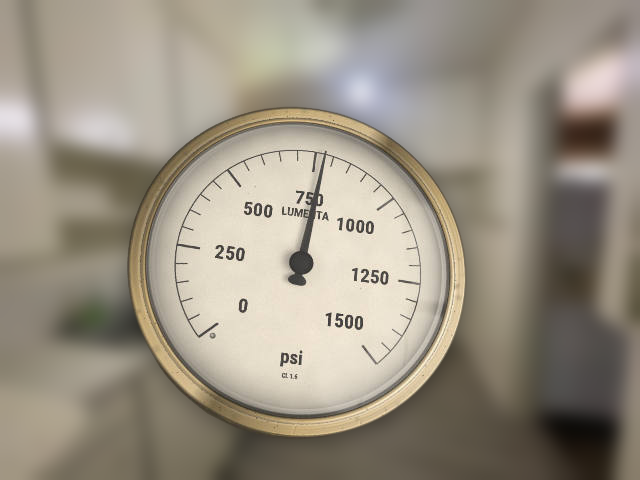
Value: 775 psi
